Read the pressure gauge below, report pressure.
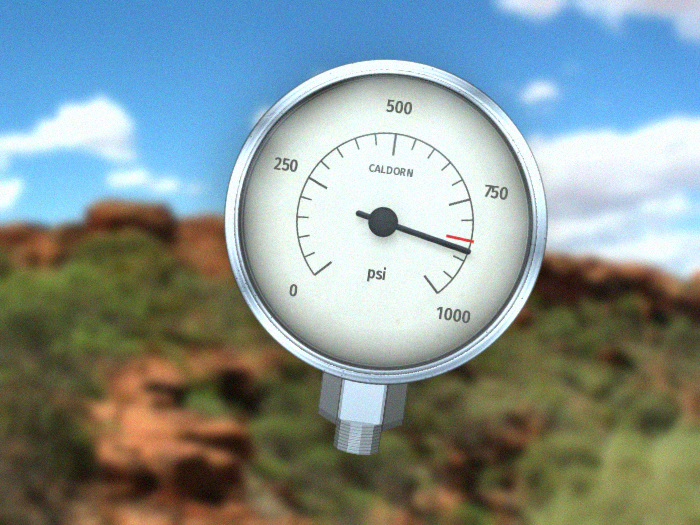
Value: 875 psi
